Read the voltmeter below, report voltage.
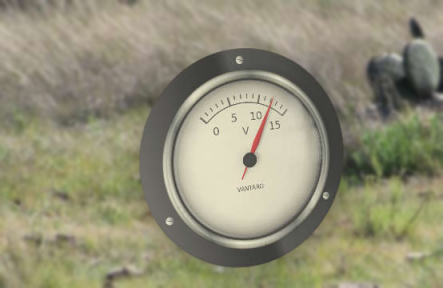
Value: 12 V
